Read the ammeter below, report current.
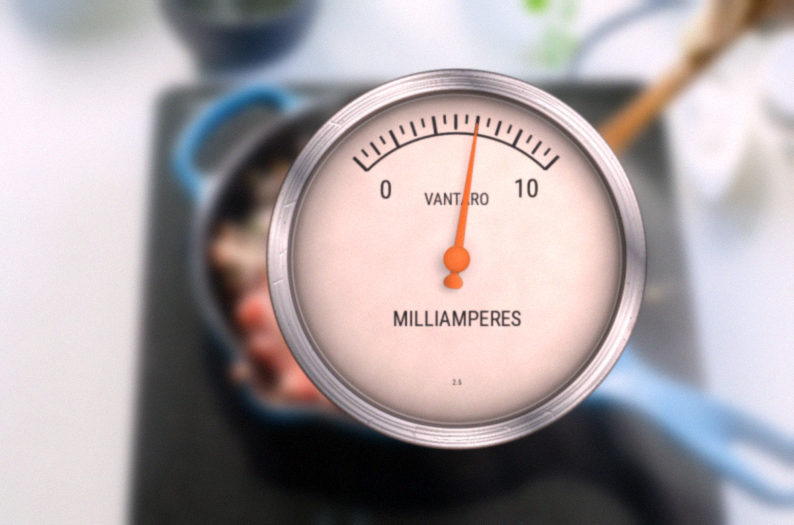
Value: 6 mA
